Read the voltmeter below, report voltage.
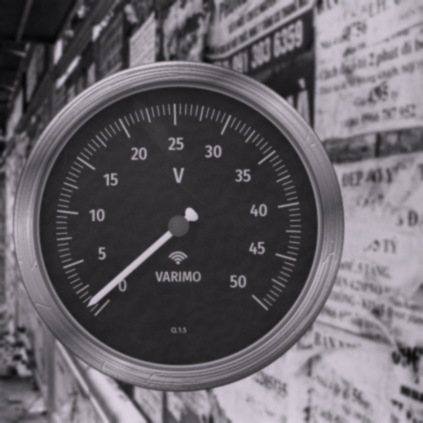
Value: 1 V
